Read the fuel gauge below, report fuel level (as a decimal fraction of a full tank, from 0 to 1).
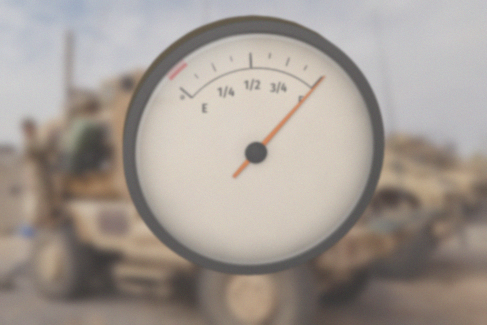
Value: 1
